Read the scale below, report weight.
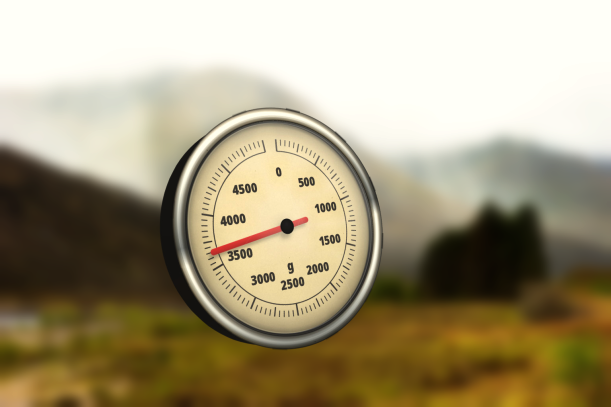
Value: 3650 g
